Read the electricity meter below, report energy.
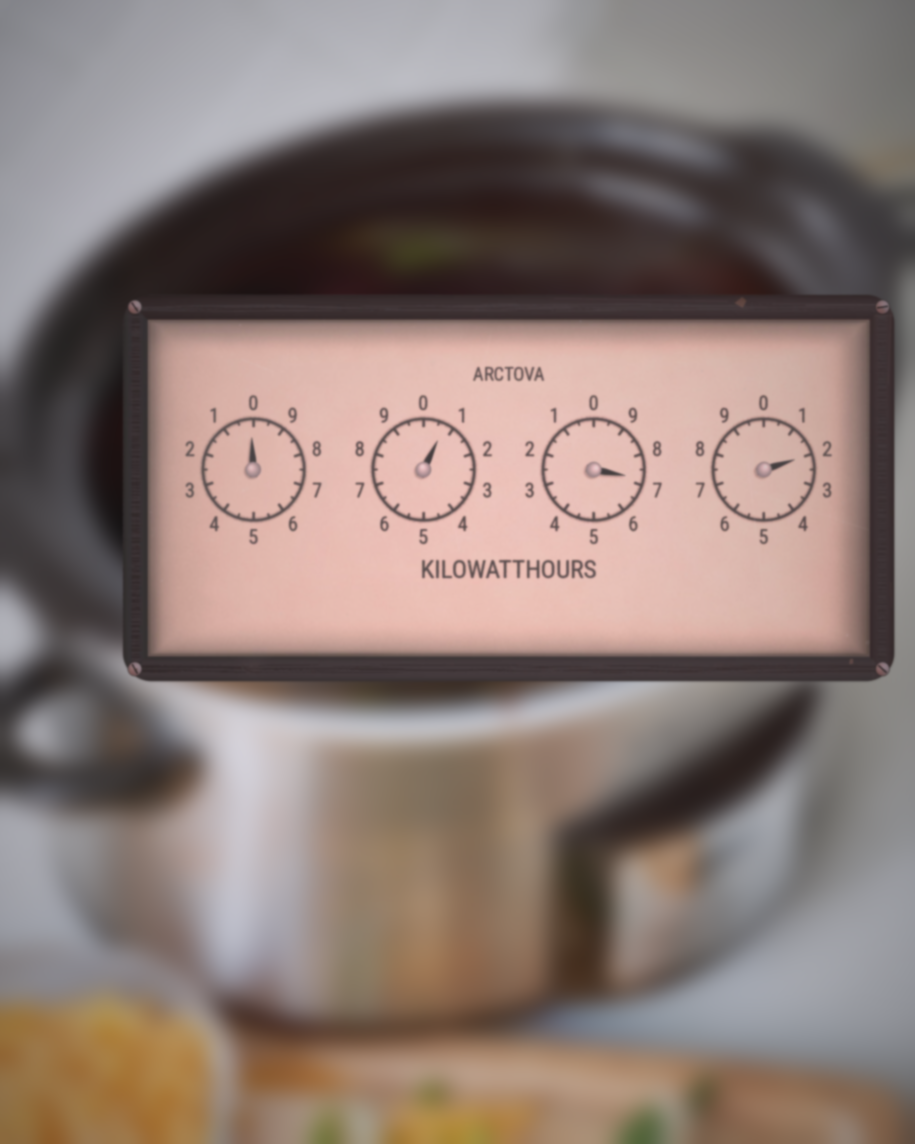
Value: 72 kWh
